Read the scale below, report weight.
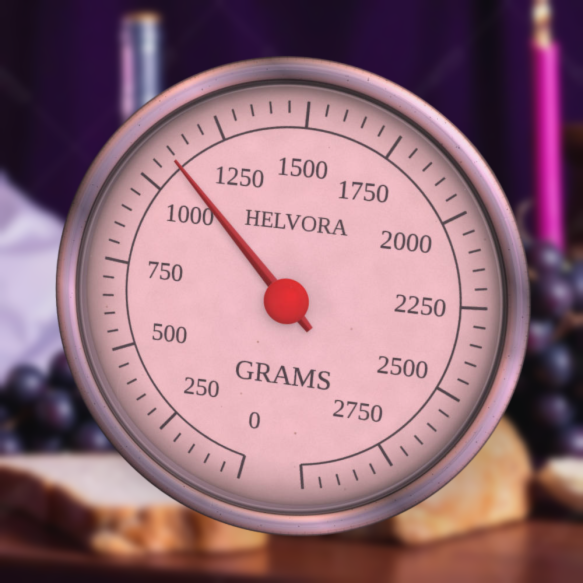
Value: 1100 g
